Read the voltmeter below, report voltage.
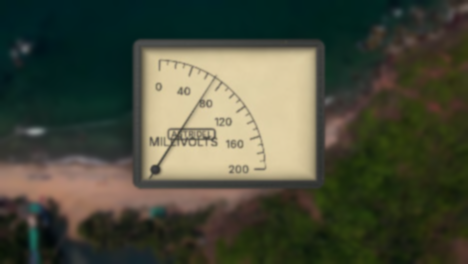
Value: 70 mV
